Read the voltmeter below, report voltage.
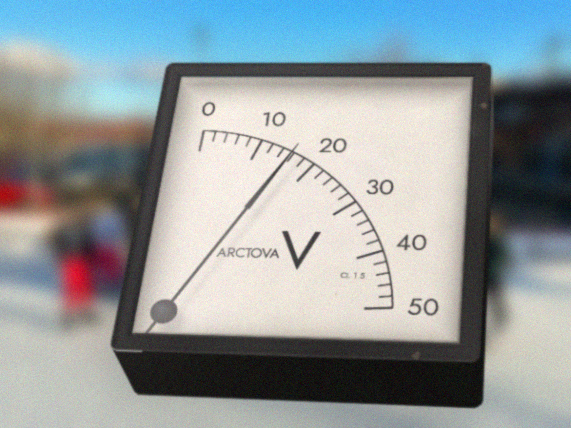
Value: 16 V
